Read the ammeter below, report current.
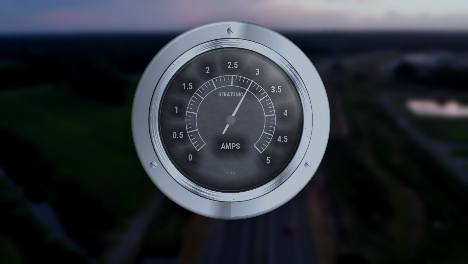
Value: 3 A
